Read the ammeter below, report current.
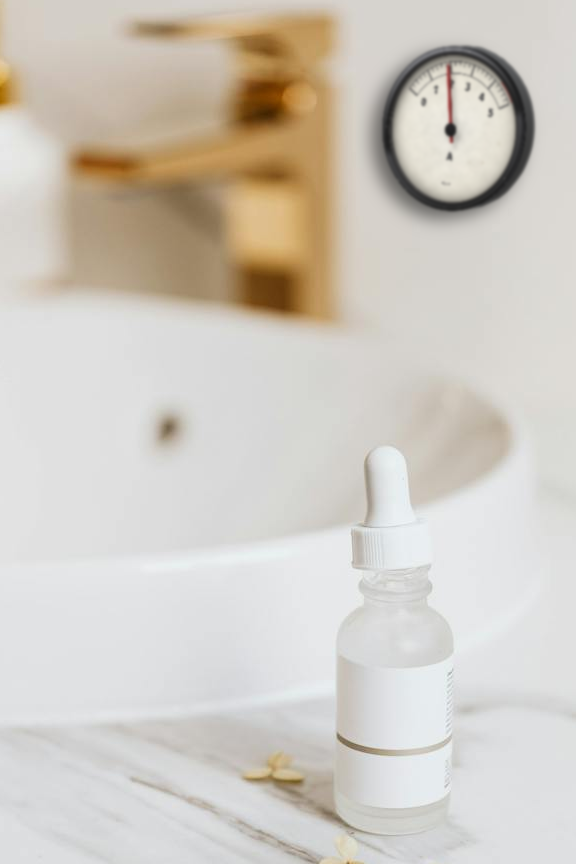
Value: 2 A
